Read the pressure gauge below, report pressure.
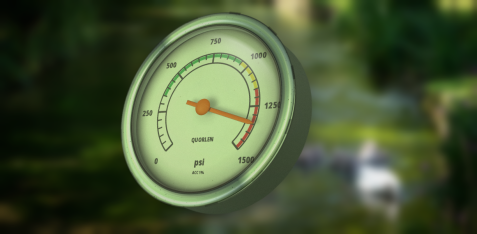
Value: 1350 psi
